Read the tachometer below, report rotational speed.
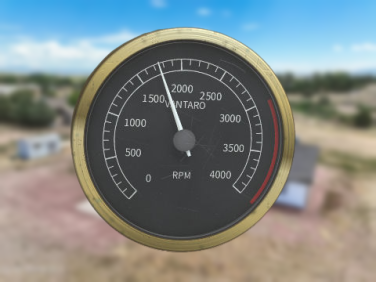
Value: 1750 rpm
